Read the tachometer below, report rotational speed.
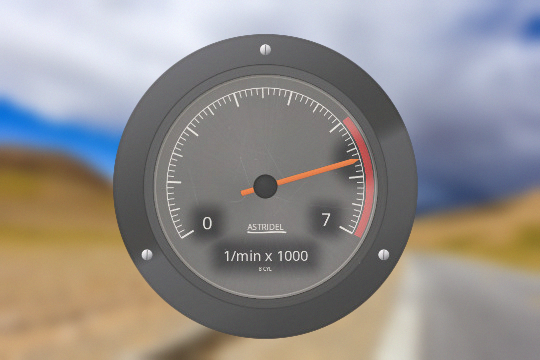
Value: 5700 rpm
